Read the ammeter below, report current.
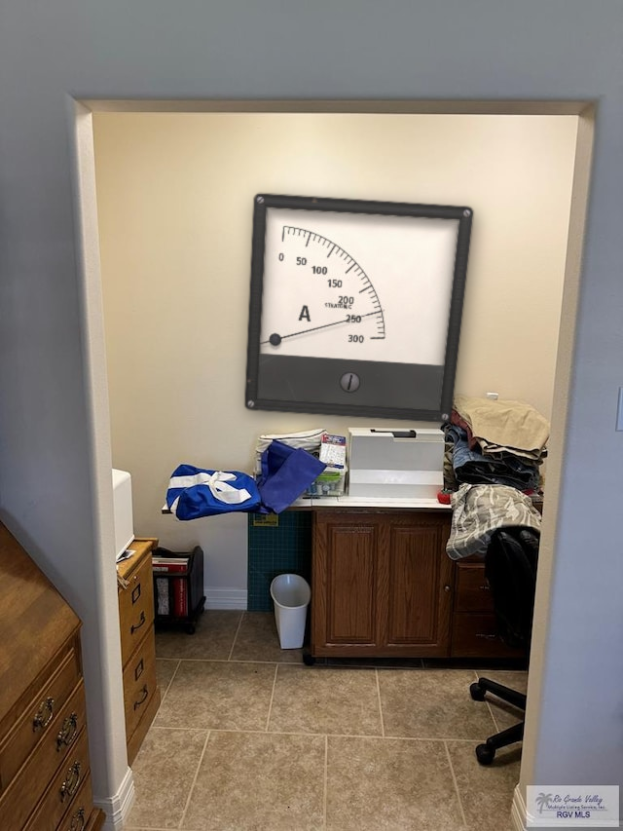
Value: 250 A
